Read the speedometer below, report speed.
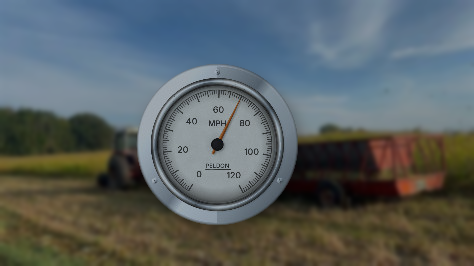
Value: 70 mph
